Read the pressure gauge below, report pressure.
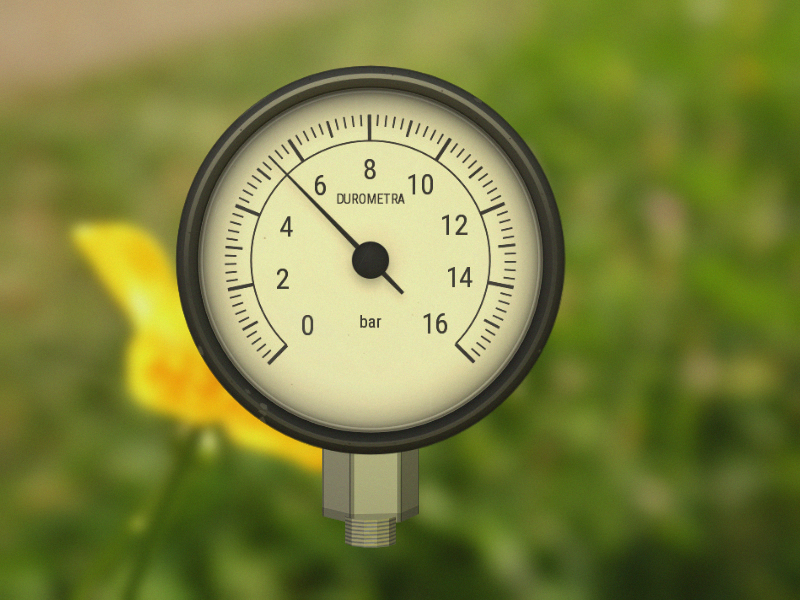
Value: 5.4 bar
